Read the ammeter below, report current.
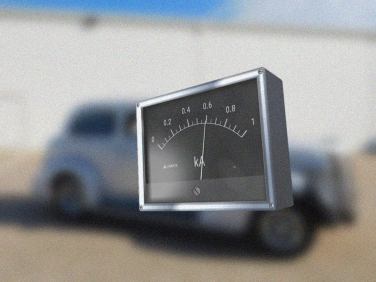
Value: 0.6 kA
